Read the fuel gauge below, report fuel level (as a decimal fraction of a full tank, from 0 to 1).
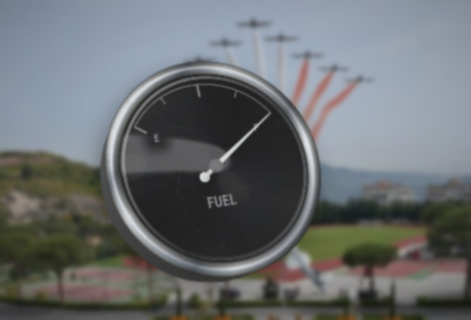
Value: 1
